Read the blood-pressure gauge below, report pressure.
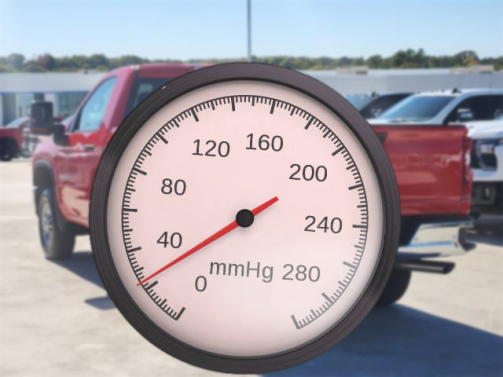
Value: 24 mmHg
